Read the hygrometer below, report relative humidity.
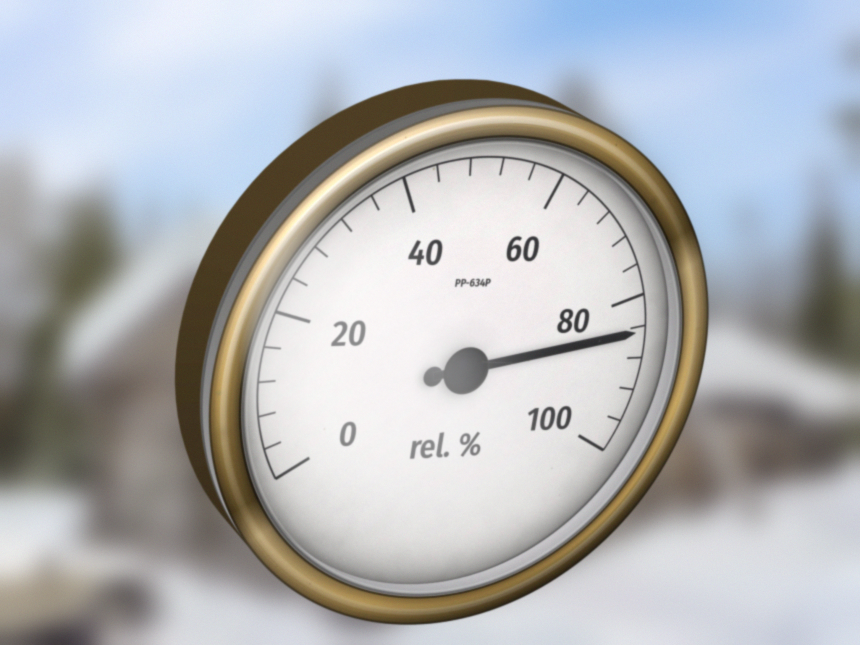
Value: 84 %
